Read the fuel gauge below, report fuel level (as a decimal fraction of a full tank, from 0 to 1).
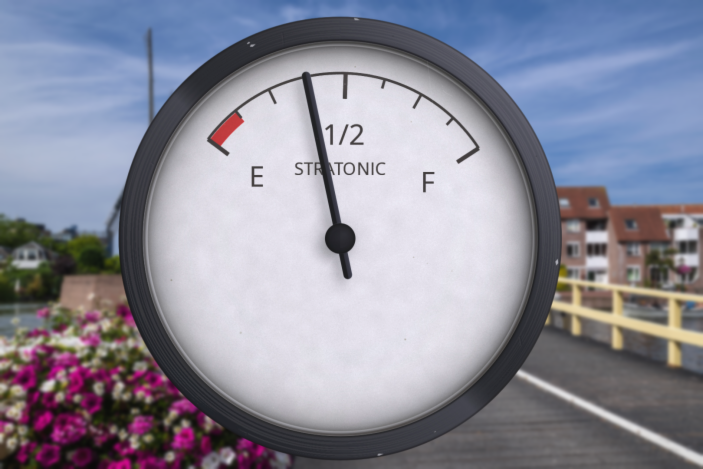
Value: 0.375
